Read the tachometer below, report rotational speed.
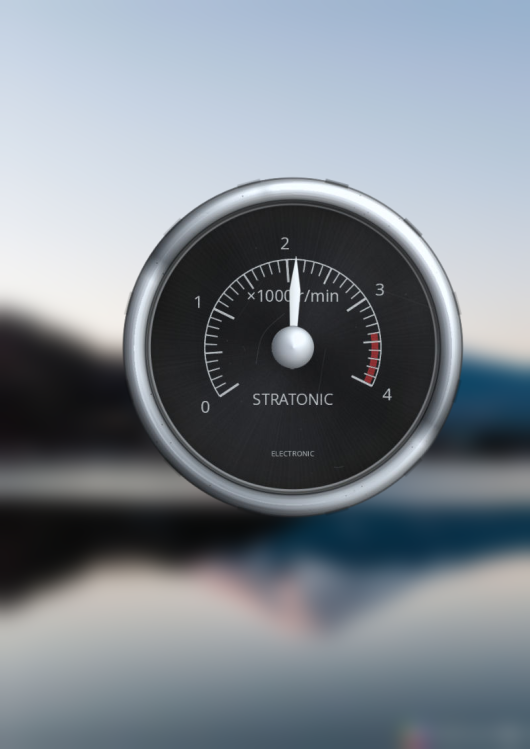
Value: 2100 rpm
